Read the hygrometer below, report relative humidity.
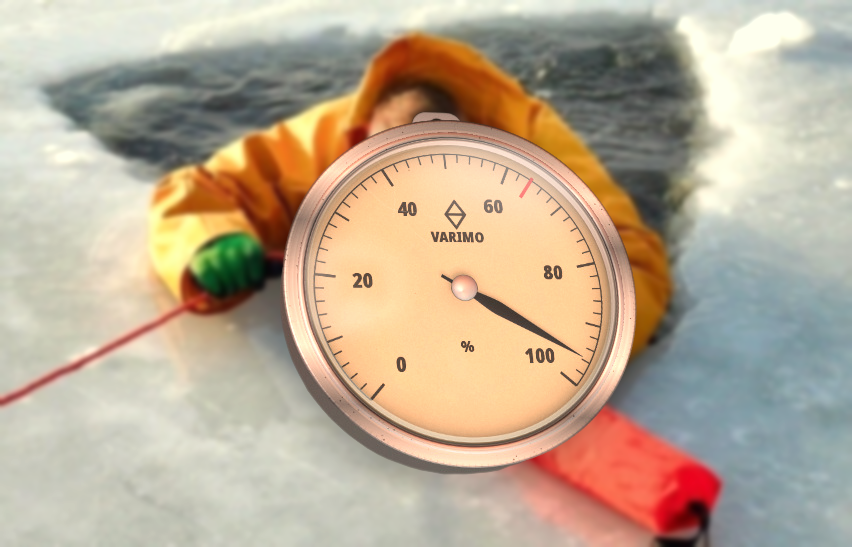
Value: 96 %
